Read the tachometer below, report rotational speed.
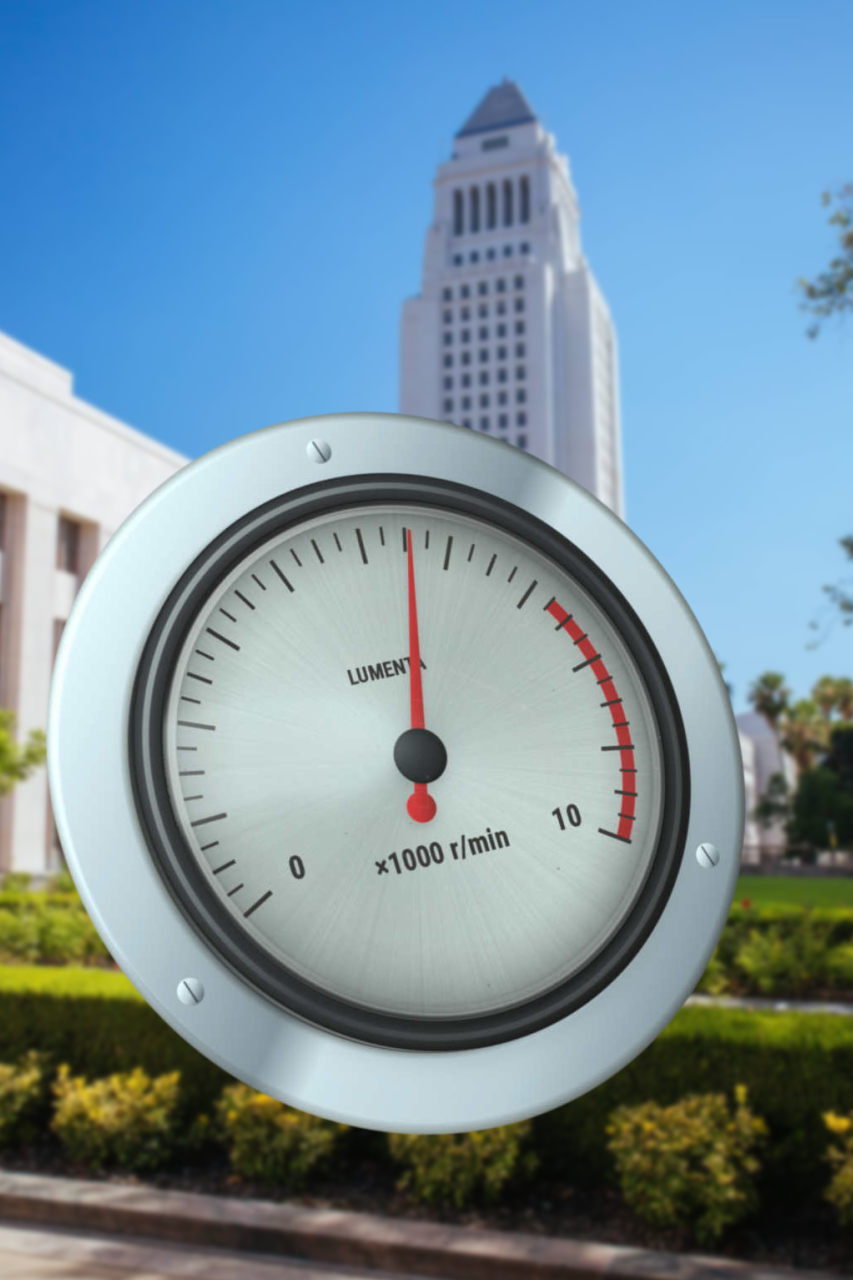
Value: 5500 rpm
